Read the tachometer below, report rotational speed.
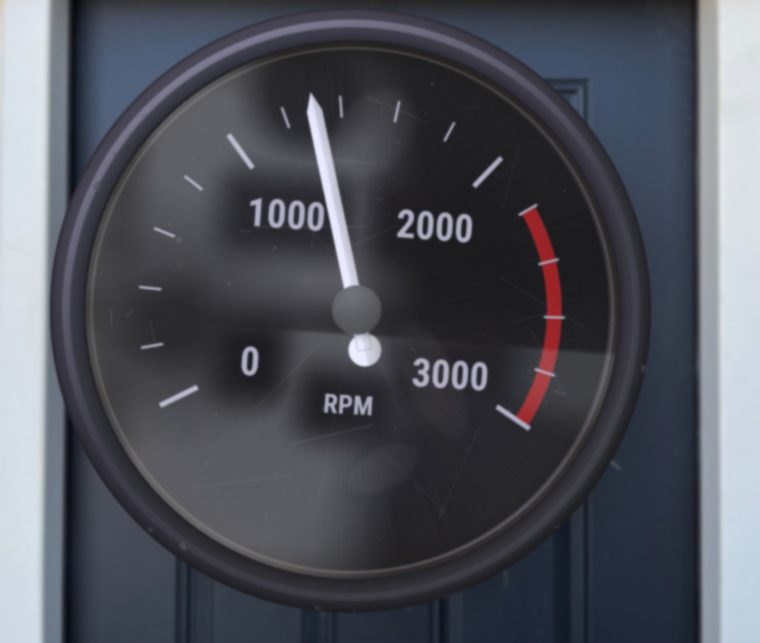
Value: 1300 rpm
